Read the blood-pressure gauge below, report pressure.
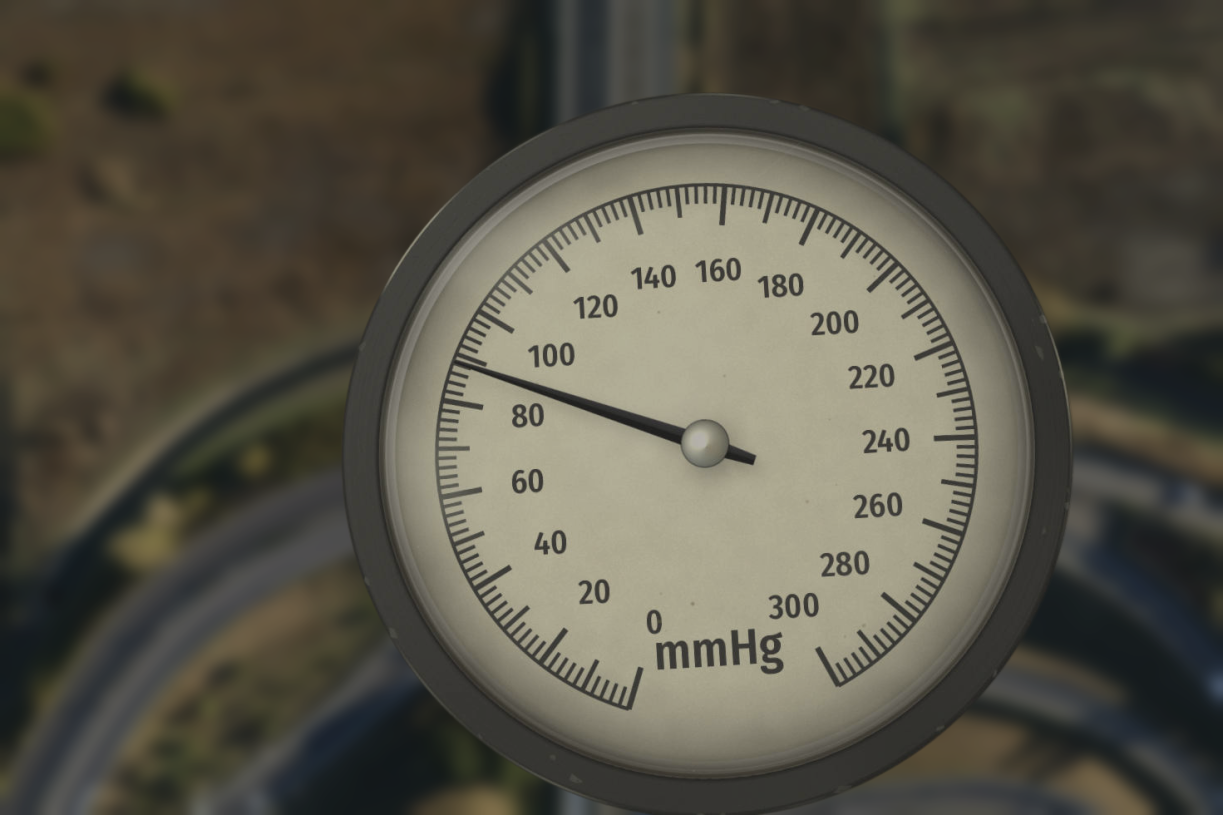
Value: 88 mmHg
